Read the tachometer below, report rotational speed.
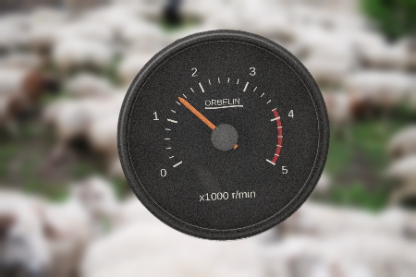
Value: 1500 rpm
